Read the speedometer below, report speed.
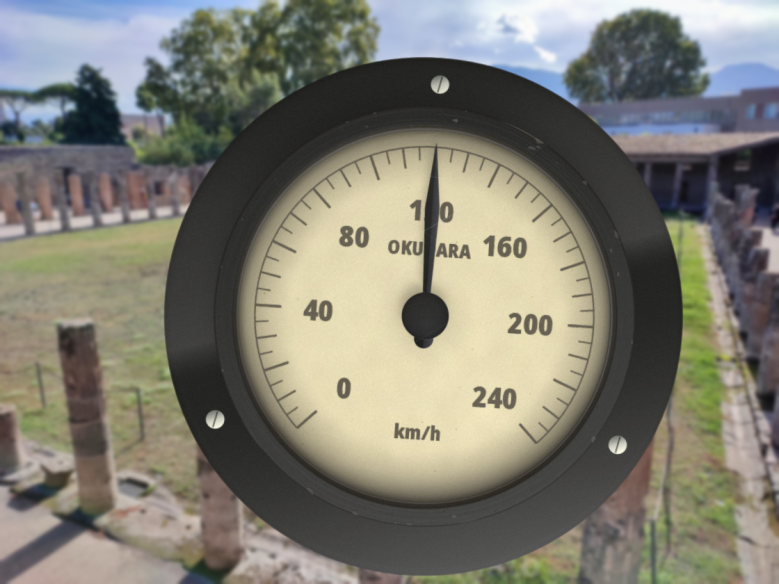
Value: 120 km/h
